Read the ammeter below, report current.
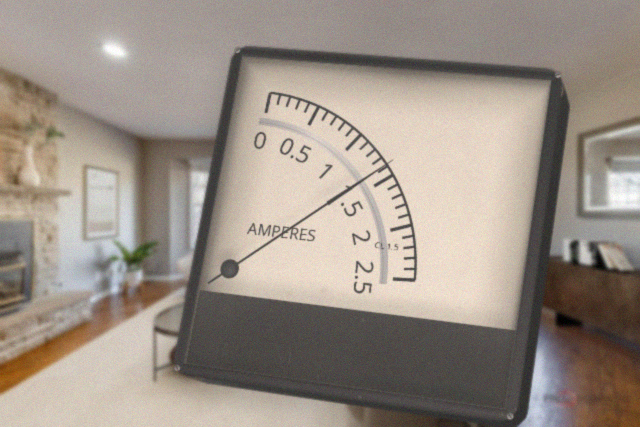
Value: 1.4 A
